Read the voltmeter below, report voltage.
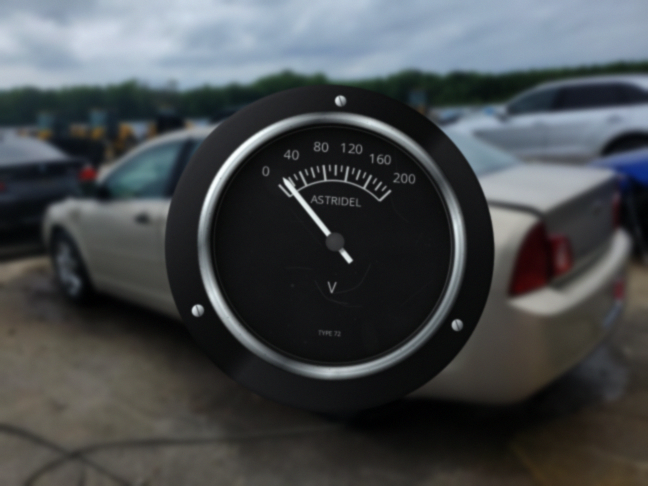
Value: 10 V
